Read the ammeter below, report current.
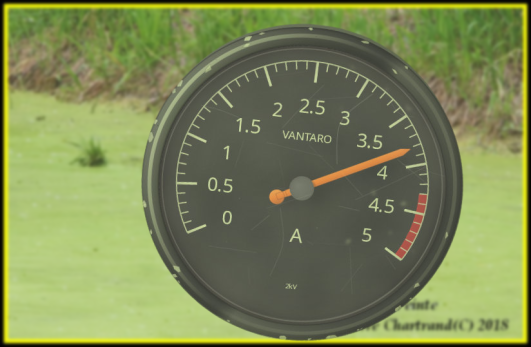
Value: 3.8 A
